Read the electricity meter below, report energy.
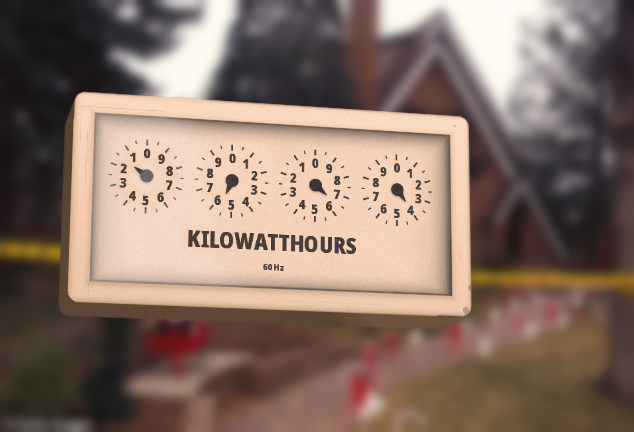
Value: 1564 kWh
